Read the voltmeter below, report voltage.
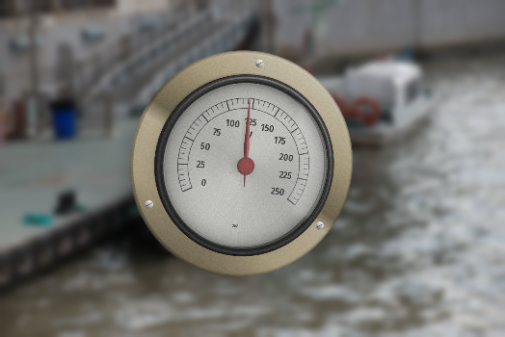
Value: 120 V
